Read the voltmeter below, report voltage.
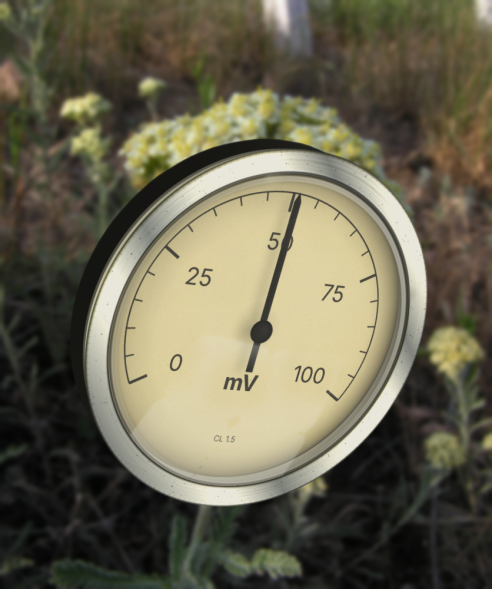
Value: 50 mV
